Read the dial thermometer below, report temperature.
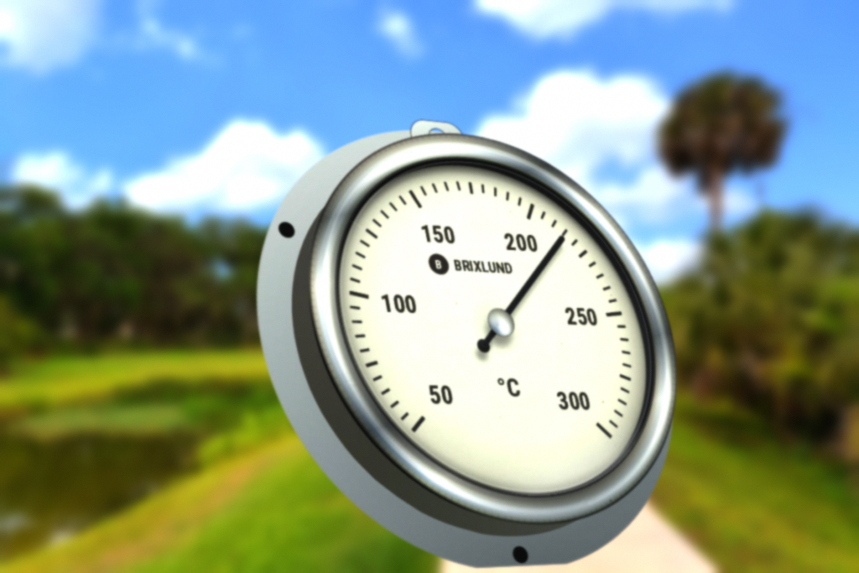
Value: 215 °C
